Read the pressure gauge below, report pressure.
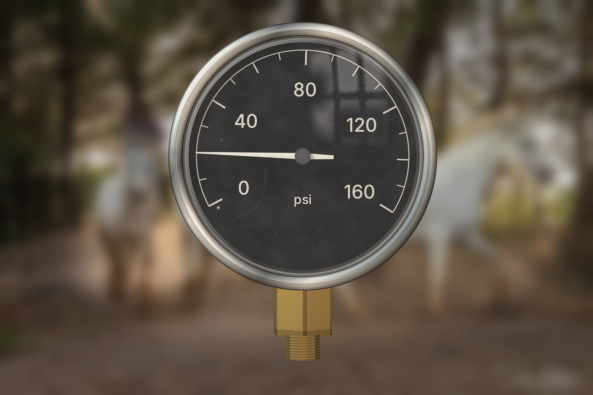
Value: 20 psi
